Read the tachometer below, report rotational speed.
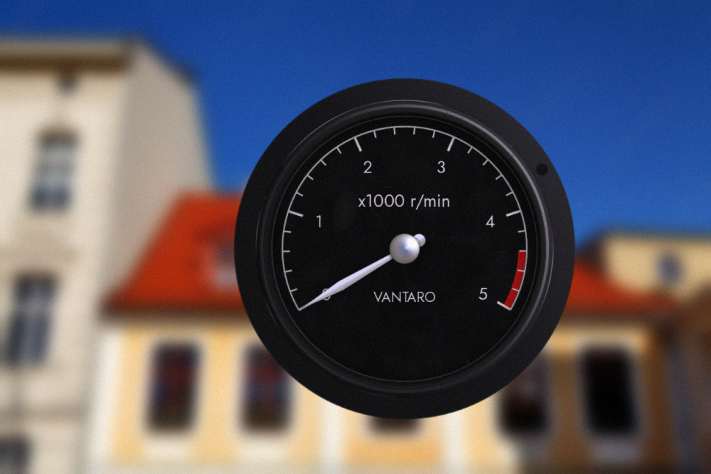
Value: 0 rpm
